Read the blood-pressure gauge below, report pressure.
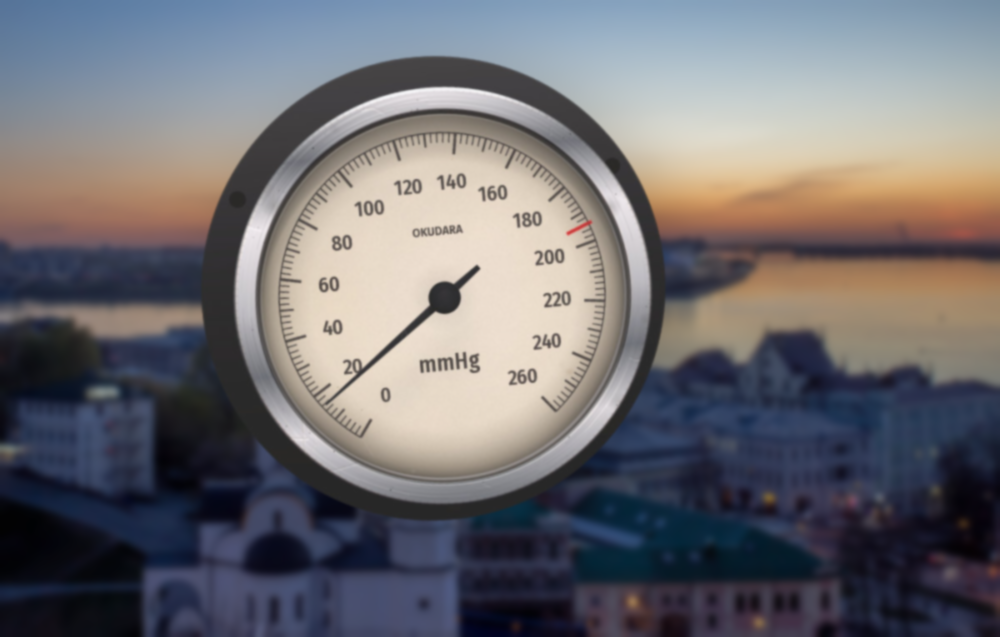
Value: 16 mmHg
